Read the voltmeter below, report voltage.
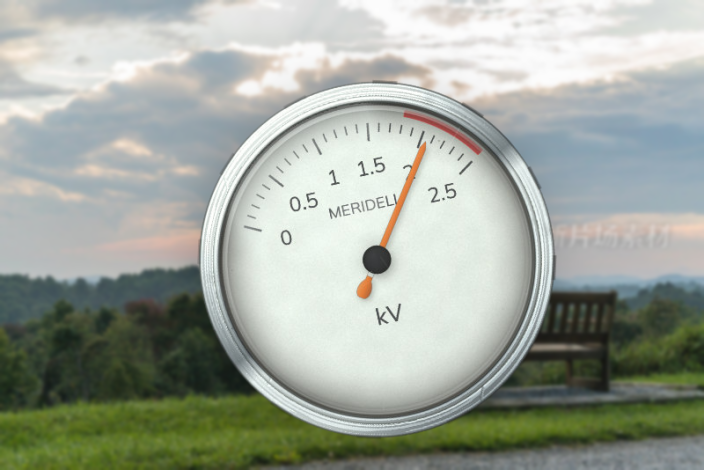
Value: 2.05 kV
